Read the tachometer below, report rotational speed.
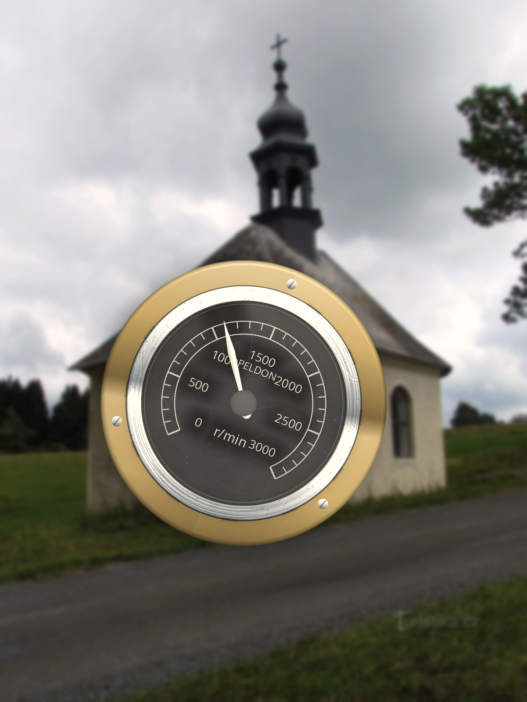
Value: 1100 rpm
